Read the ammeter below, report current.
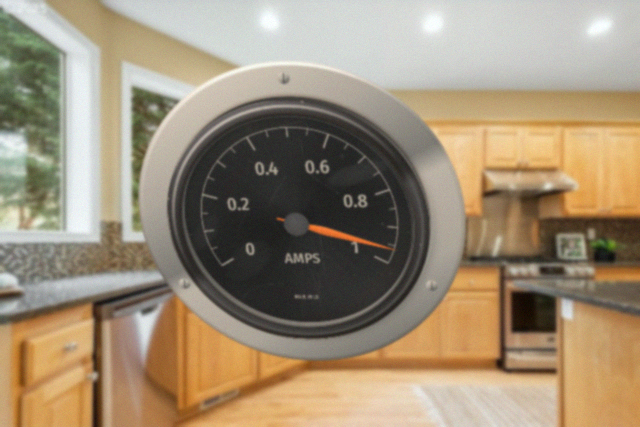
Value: 0.95 A
